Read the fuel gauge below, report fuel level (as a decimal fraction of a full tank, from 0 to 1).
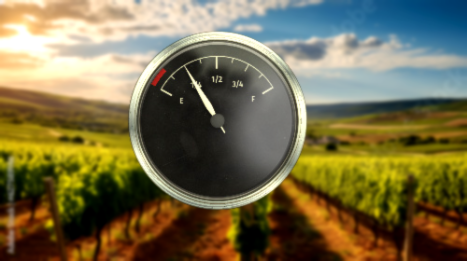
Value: 0.25
